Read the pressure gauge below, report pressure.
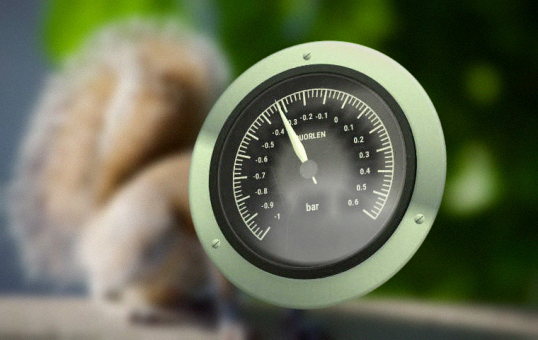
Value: -0.32 bar
